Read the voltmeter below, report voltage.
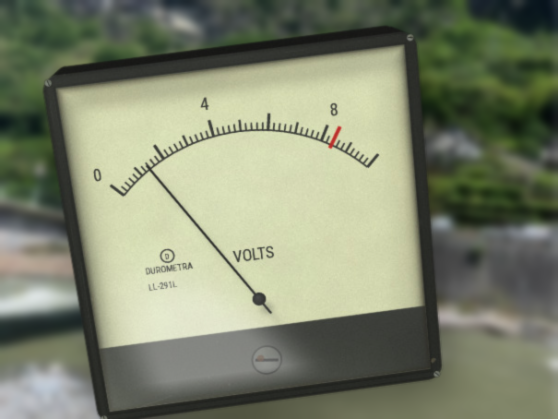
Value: 1.4 V
